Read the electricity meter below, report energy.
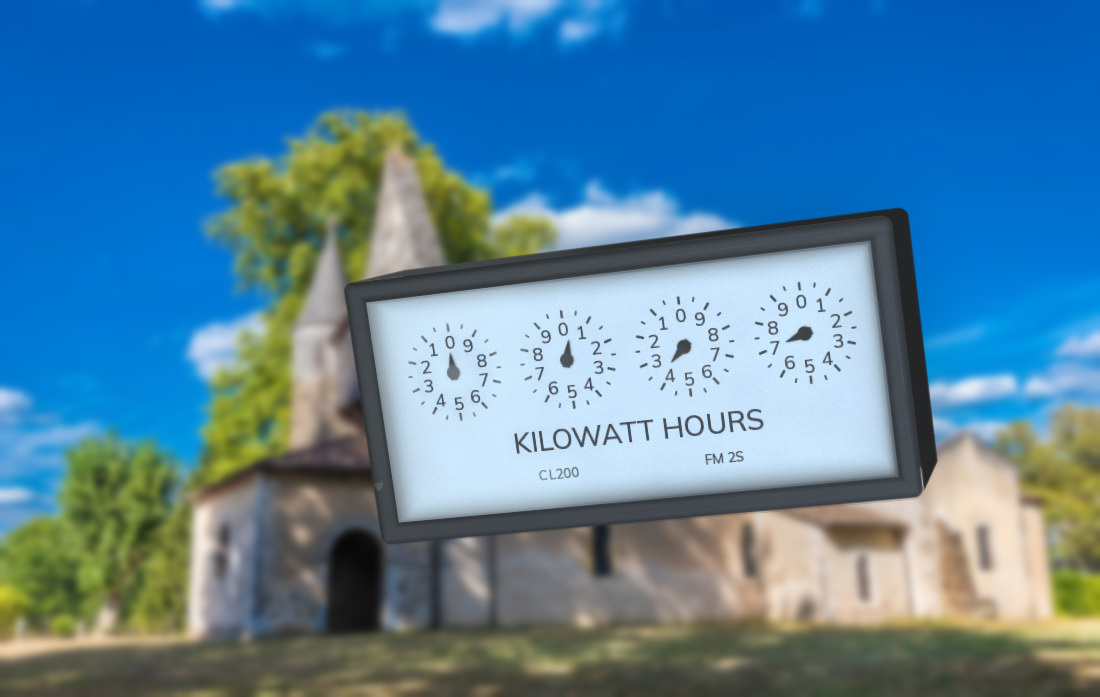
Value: 37 kWh
